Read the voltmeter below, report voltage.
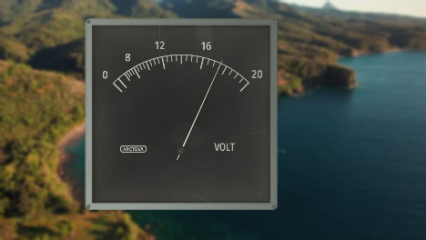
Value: 17.5 V
